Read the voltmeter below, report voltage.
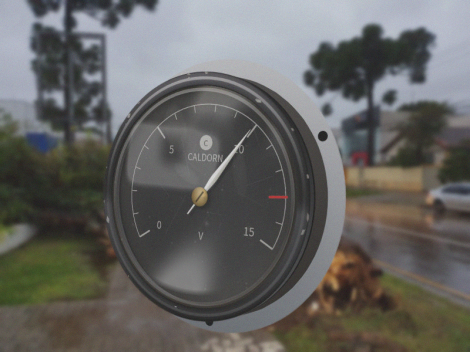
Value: 10 V
